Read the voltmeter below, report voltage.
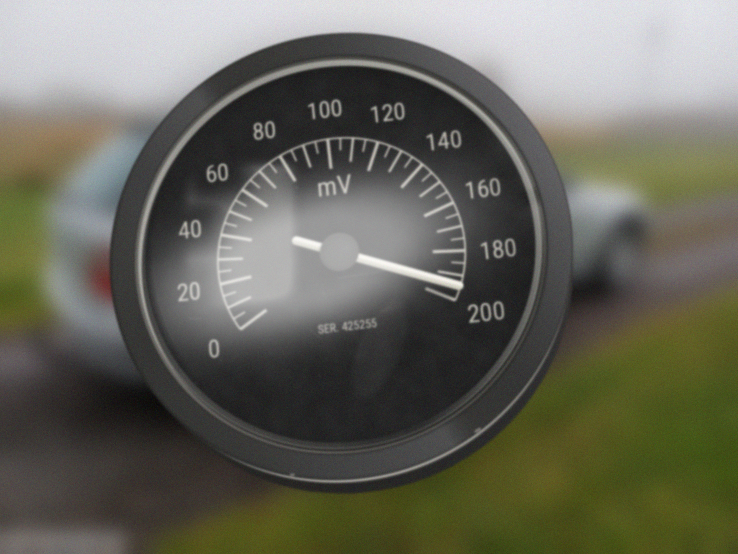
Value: 195 mV
